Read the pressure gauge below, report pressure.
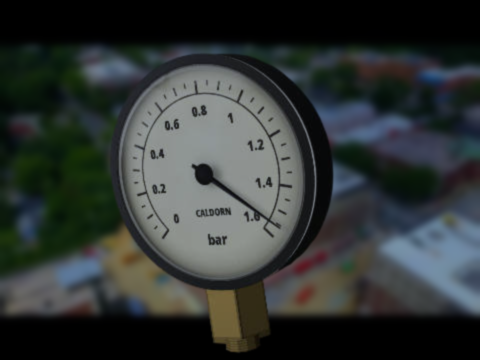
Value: 1.55 bar
